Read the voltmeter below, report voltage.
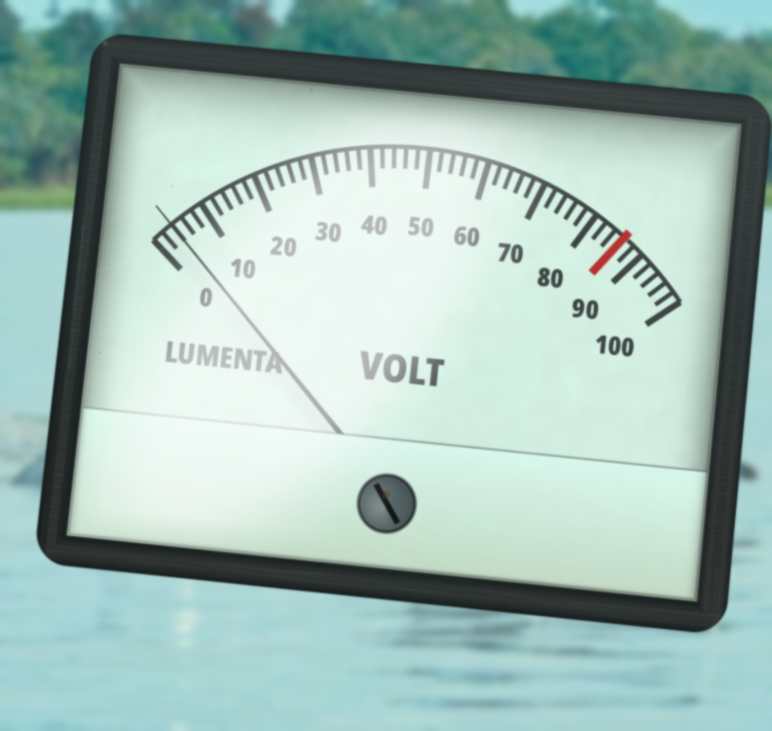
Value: 4 V
